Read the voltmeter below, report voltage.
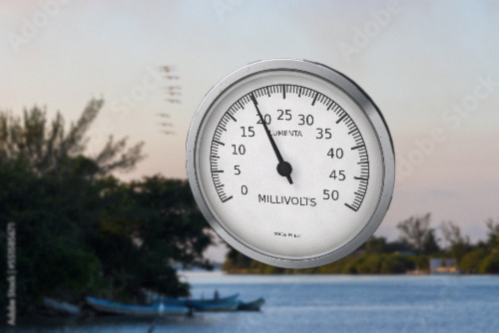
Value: 20 mV
